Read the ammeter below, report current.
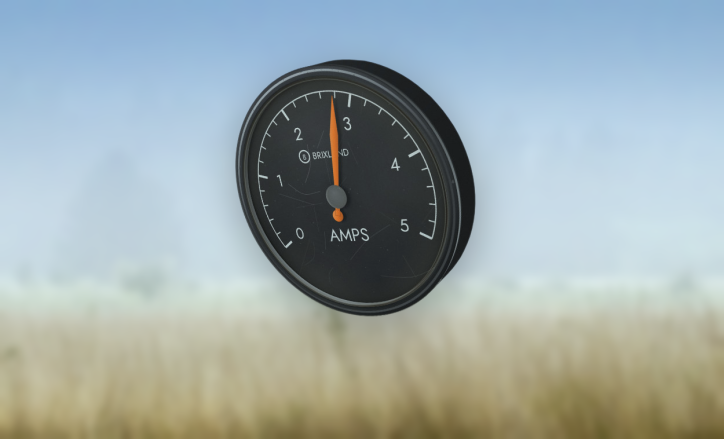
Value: 2.8 A
